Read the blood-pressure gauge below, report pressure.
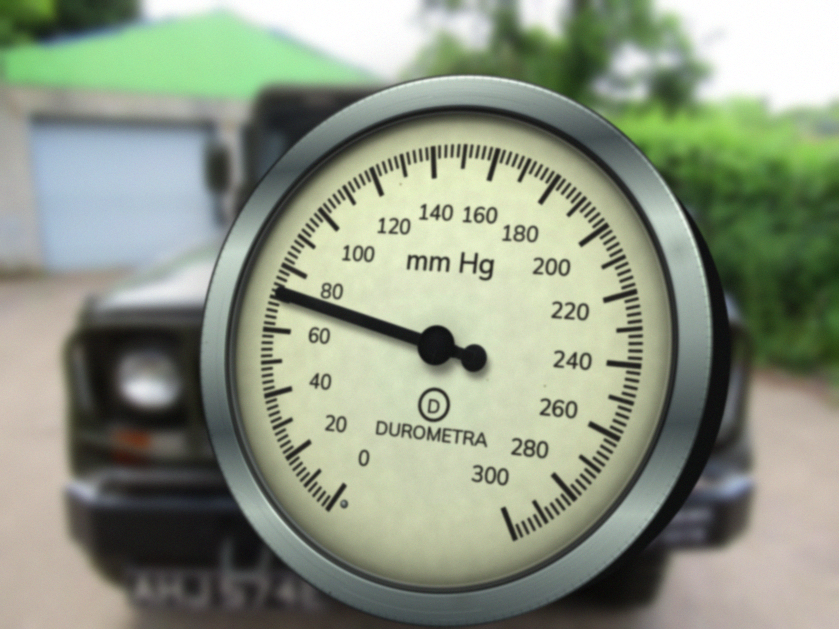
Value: 72 mmHg
